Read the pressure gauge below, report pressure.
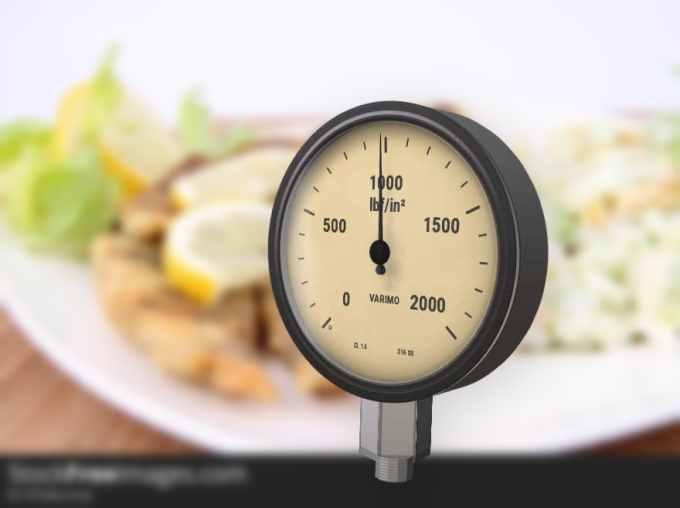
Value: 1000 psi
